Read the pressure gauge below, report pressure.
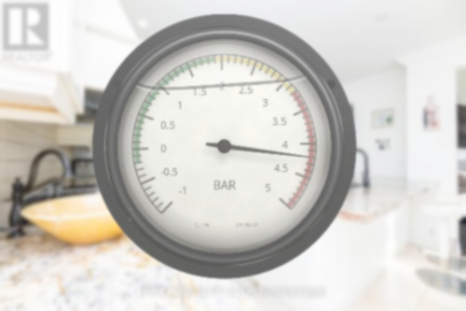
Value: 4.2 bar
